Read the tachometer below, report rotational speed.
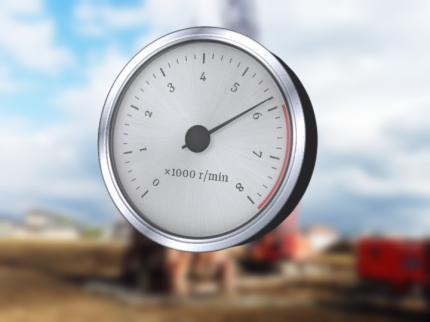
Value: 5800 rpm
